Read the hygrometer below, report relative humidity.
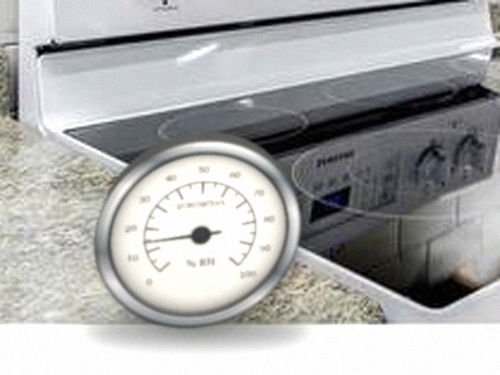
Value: 15 %
